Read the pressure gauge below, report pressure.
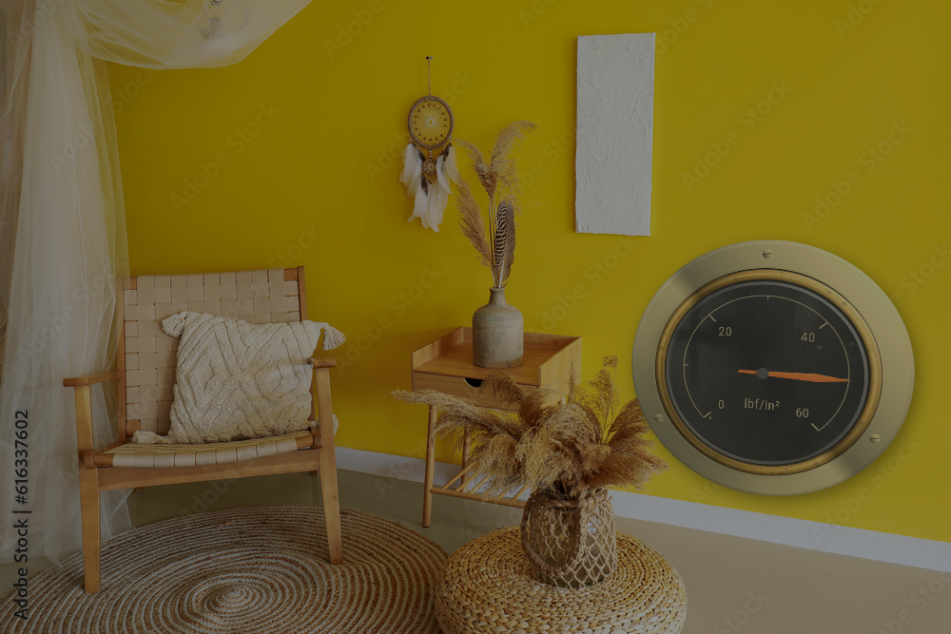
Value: 50 psi
